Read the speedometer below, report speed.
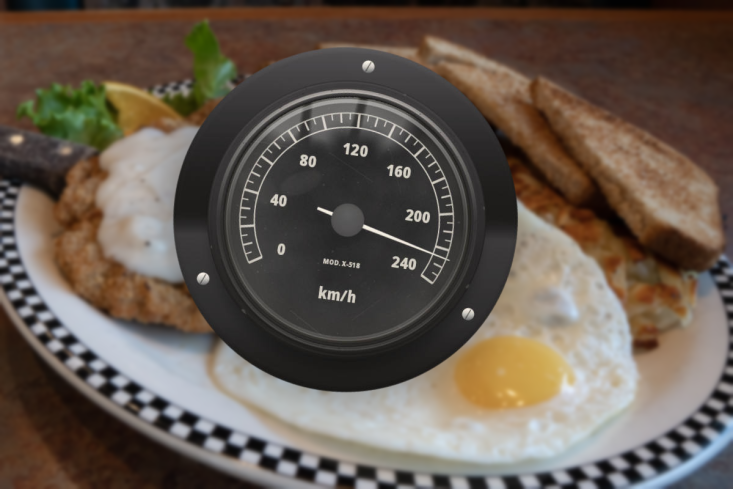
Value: 225 km/h
